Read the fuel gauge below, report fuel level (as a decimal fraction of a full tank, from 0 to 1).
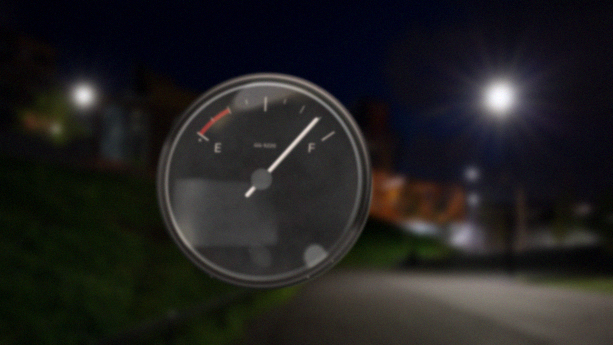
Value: 0.875
